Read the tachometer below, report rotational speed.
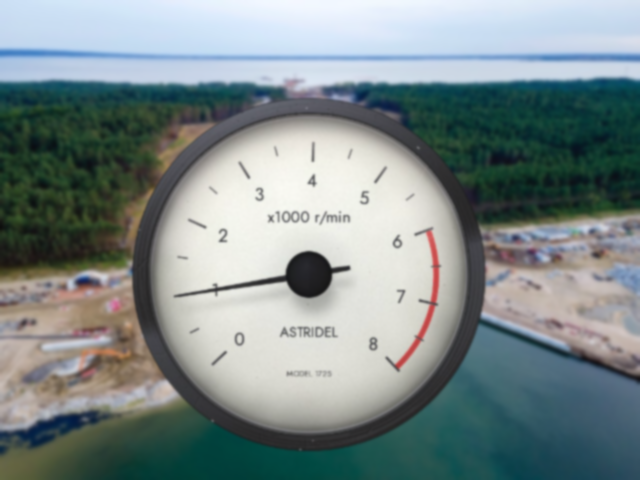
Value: 1000 rpm
